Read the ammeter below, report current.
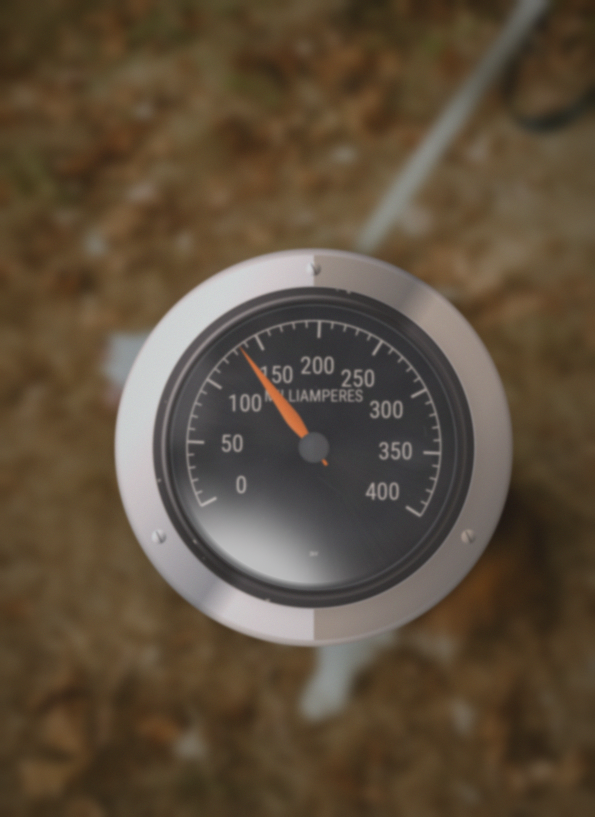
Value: 135 mA
